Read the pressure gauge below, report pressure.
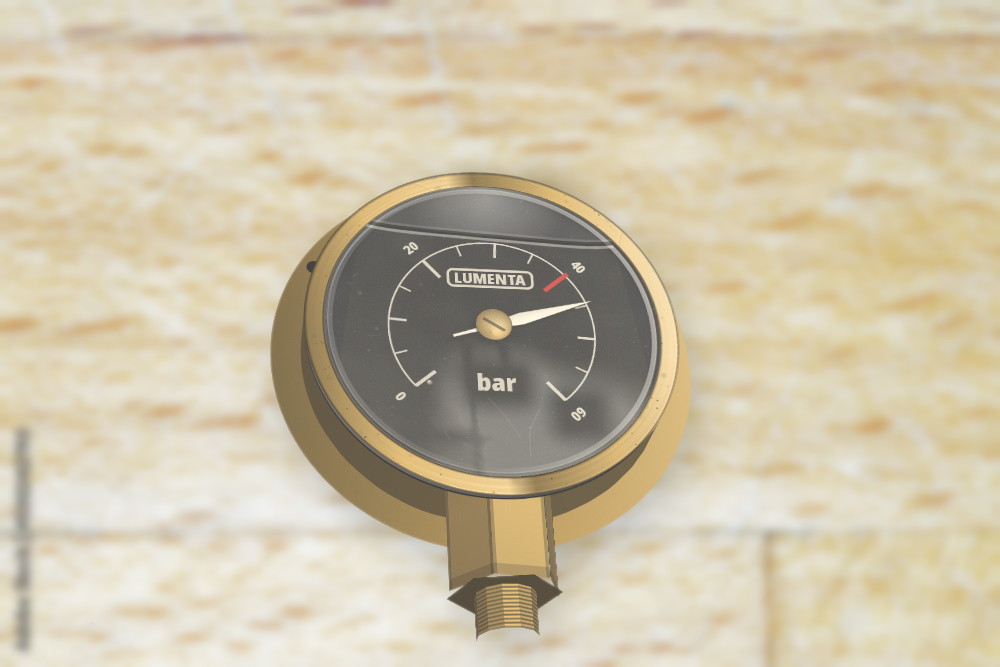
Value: 45 bar
